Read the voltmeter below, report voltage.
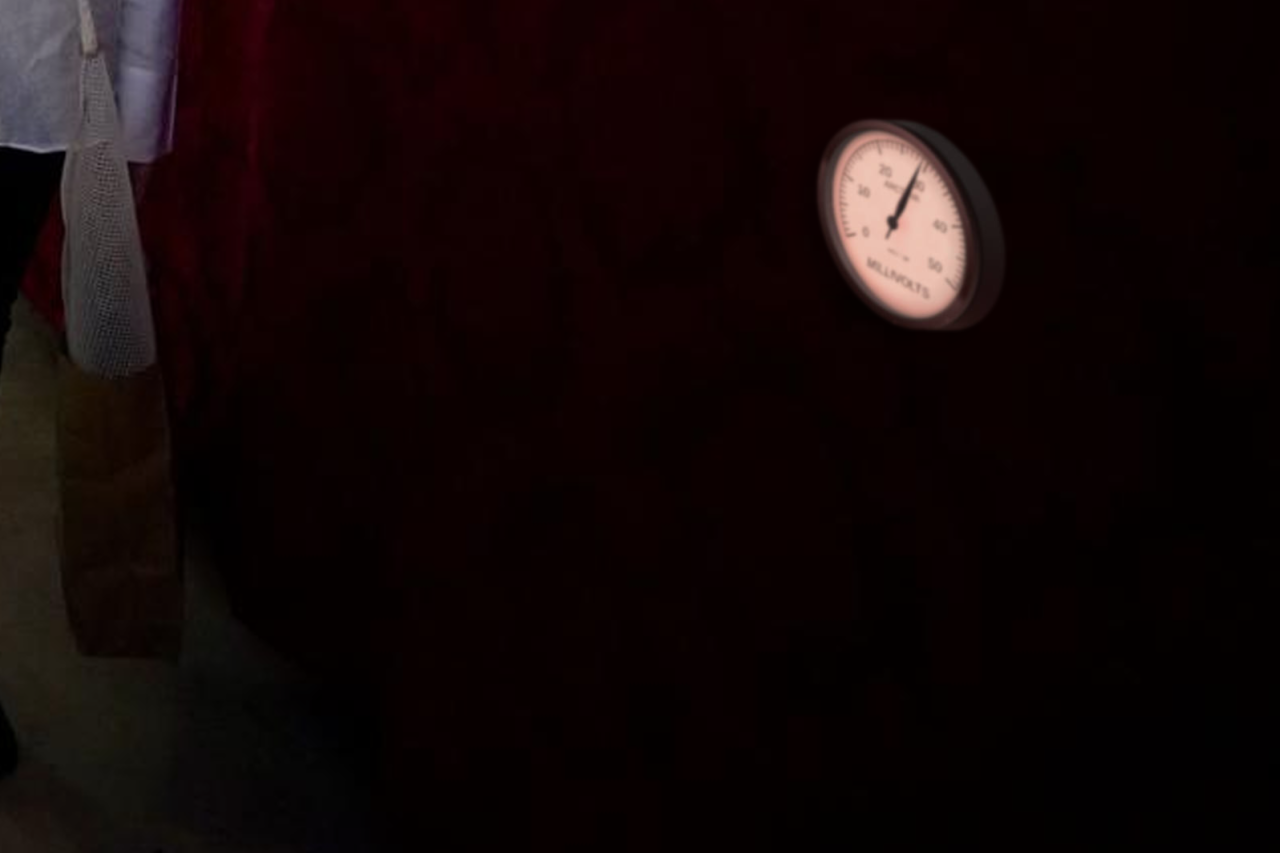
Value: 30 mV
